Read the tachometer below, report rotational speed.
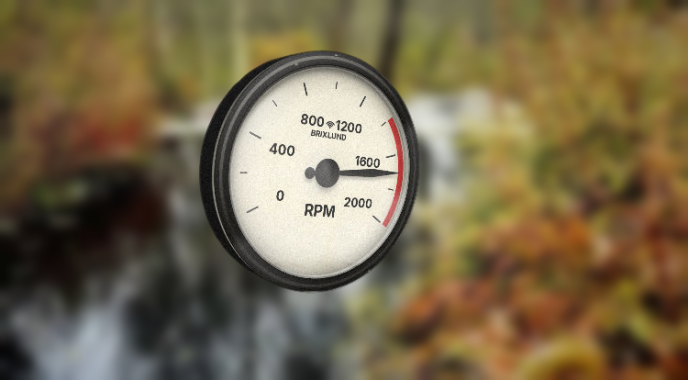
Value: 1700 rpm
